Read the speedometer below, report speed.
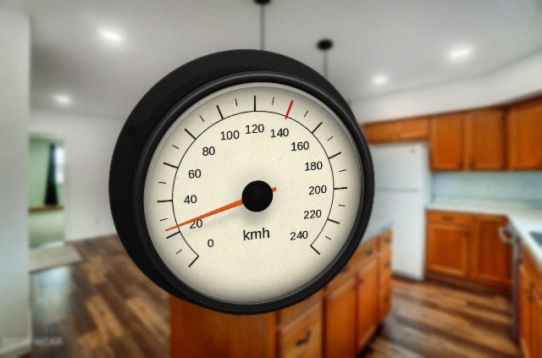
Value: 25 km/h
